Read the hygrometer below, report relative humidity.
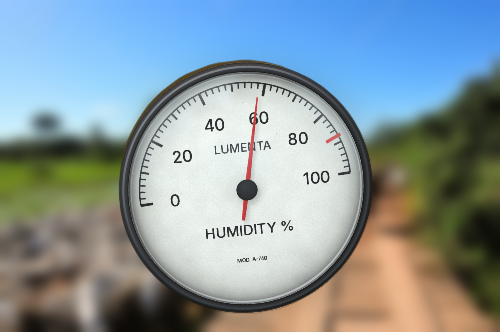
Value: 58 %
